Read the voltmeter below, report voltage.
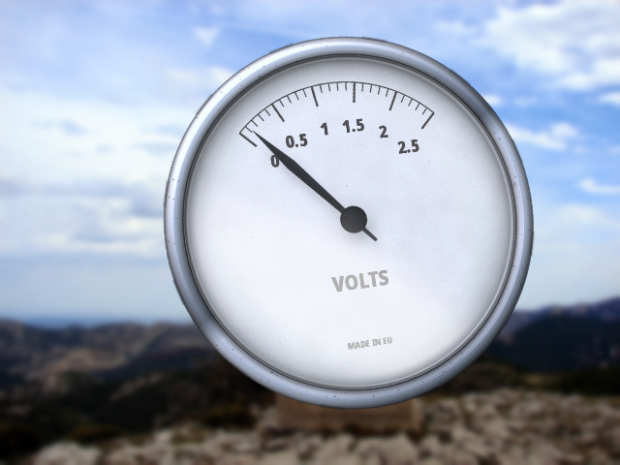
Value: 0.1 V
